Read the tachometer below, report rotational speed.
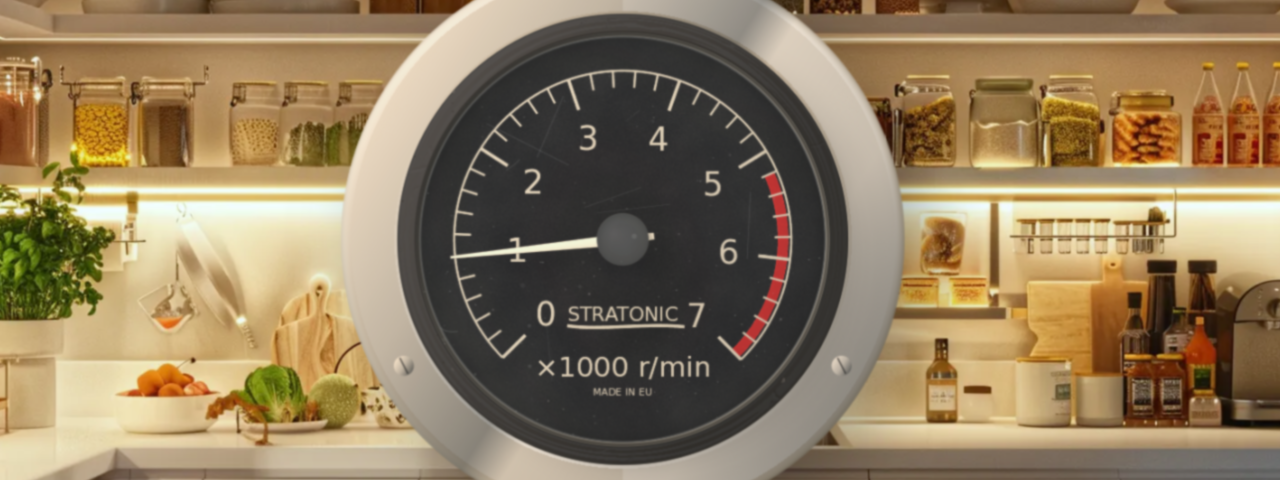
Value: 1000 rpm
